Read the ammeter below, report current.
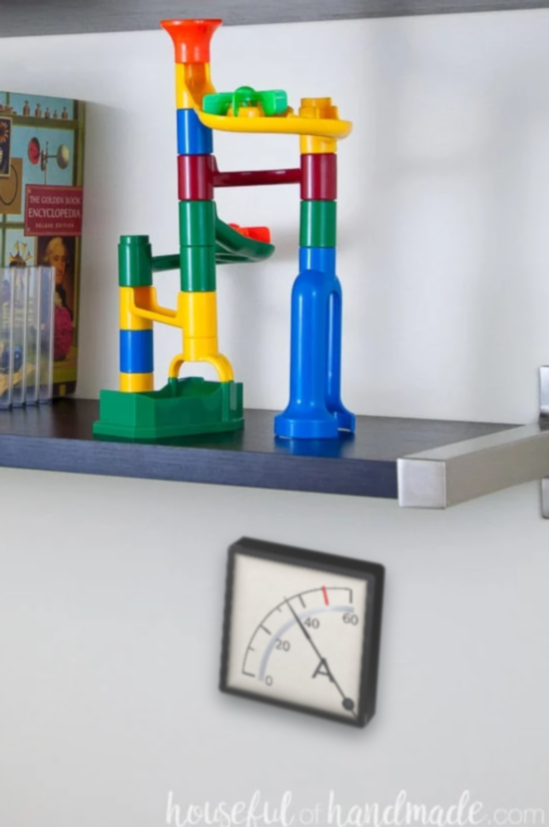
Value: 35 A
